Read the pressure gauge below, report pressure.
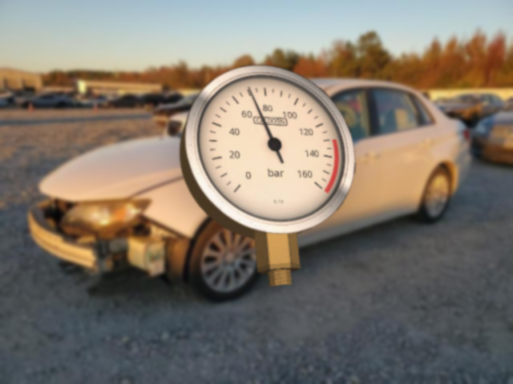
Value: 70 bar
